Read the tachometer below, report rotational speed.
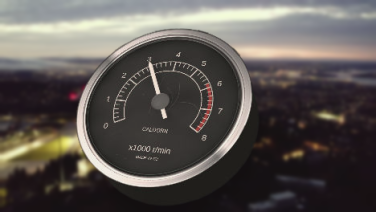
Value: 3000 rpm
